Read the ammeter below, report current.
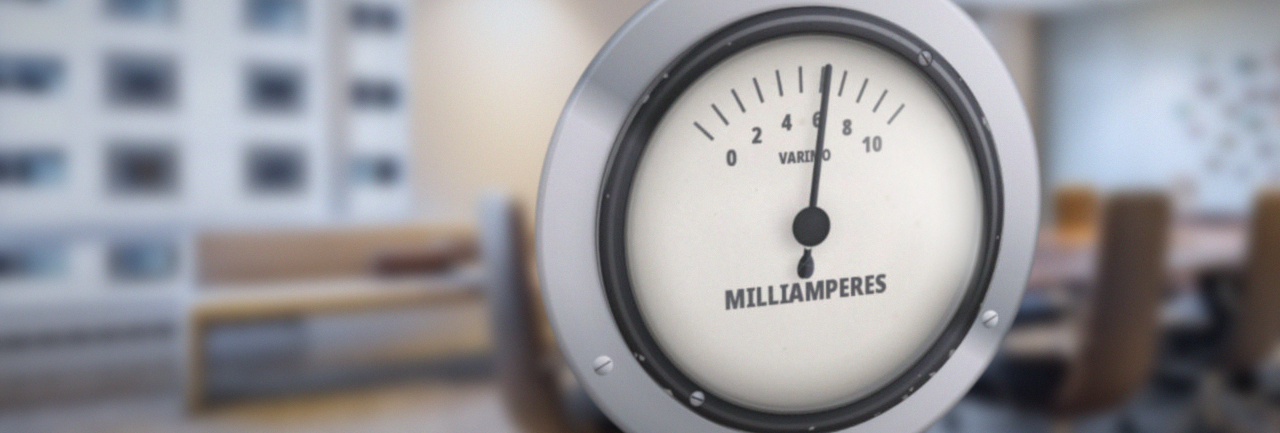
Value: 6 mA
